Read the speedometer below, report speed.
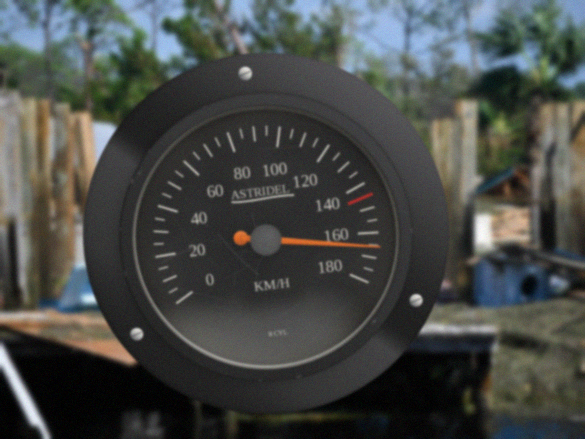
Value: 165 km/h
